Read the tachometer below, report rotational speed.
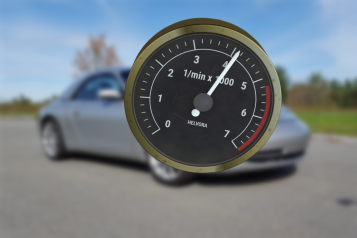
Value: 4100 rpm
